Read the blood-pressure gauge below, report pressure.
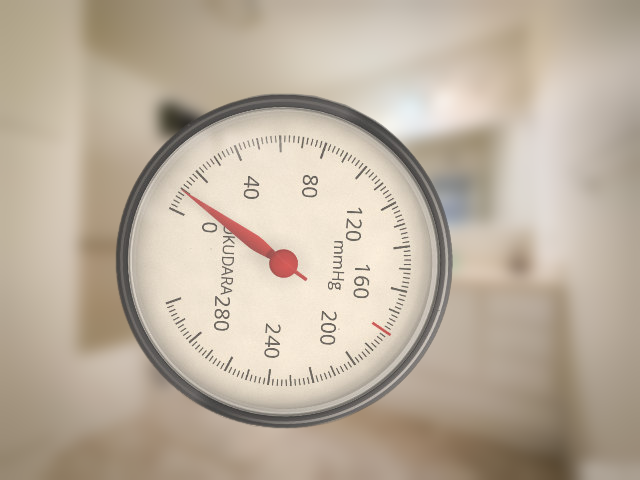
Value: 10 mmHg
